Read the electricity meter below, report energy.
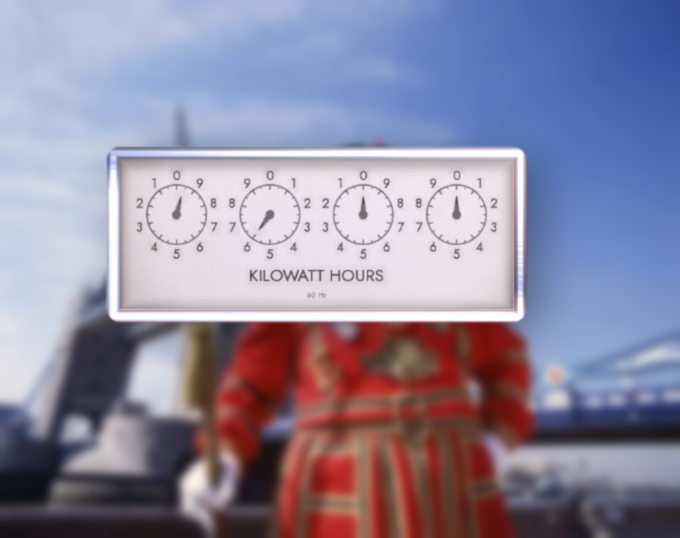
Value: 9600 kWh
